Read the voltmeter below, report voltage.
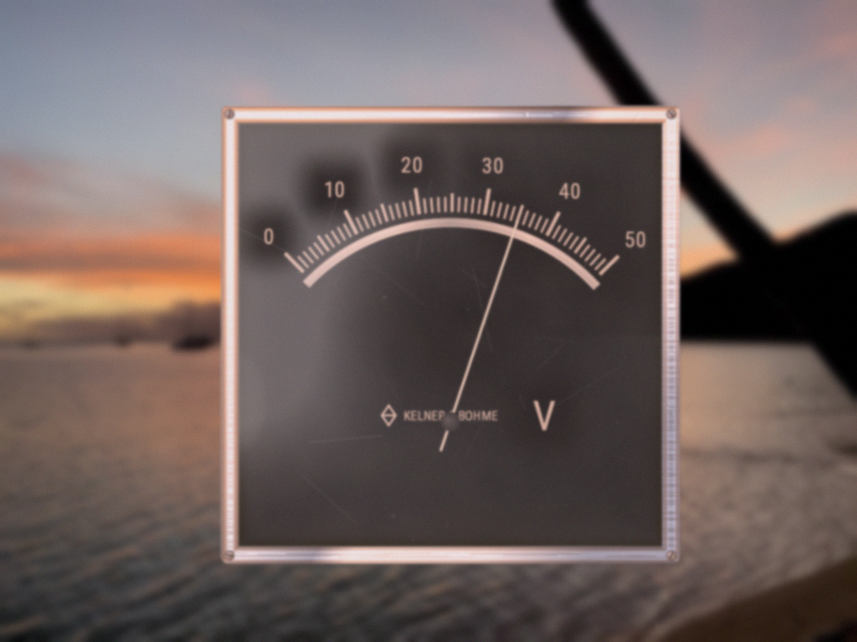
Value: 35 V
